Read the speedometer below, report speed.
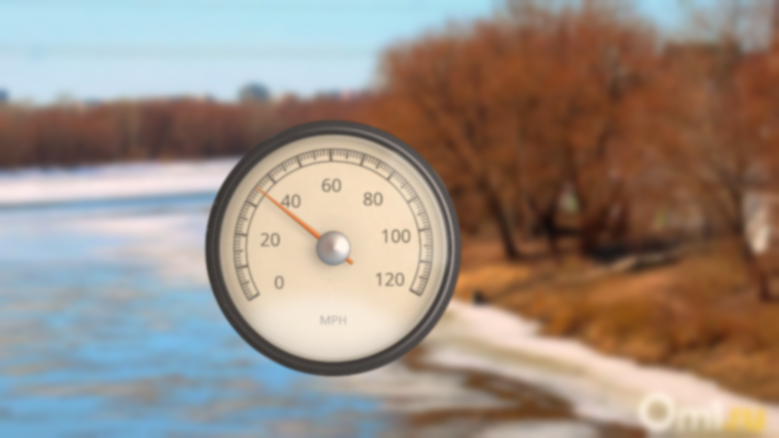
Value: 35 mph
